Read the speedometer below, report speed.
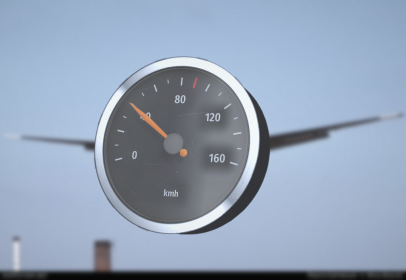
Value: 40 km/h
